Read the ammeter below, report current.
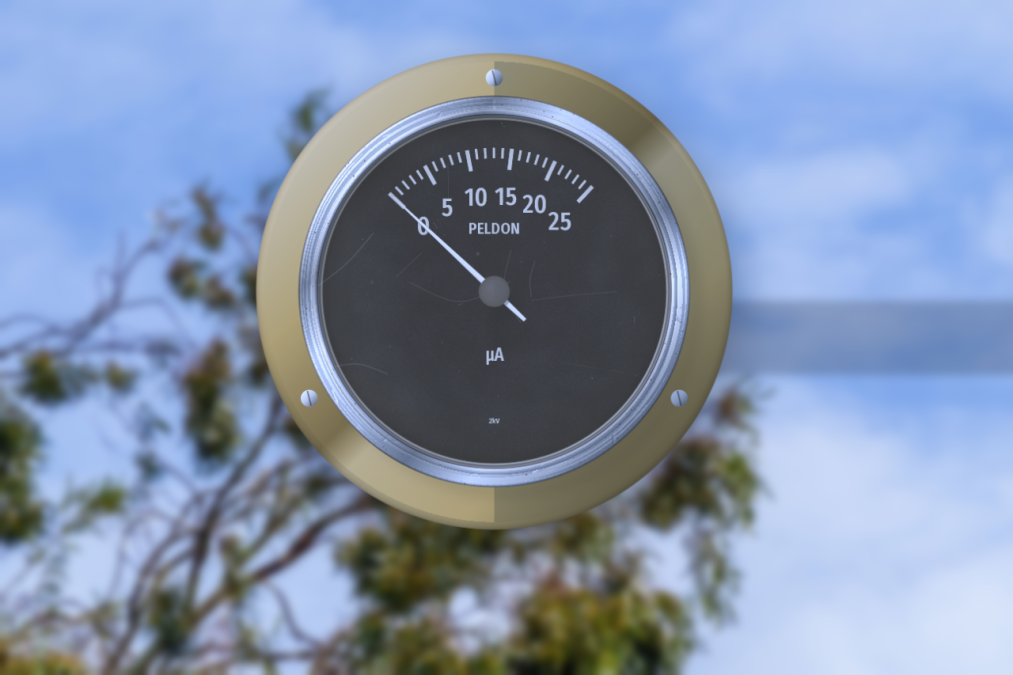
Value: 0 µA
